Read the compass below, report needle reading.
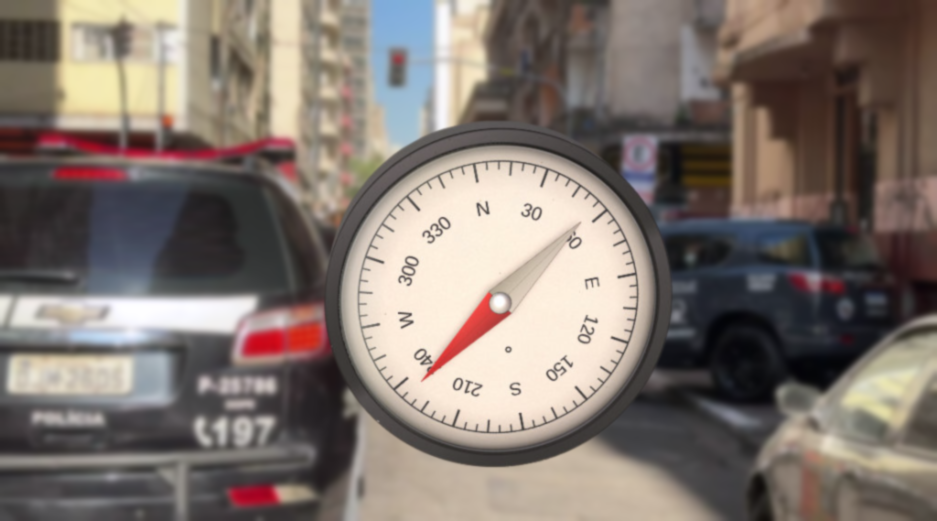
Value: 235 °
